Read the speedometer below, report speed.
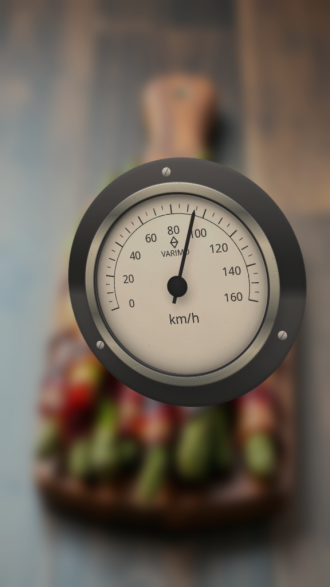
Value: 95 km/h
